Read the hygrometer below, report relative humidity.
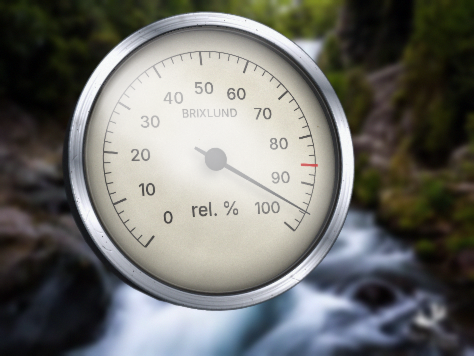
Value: 96 %
